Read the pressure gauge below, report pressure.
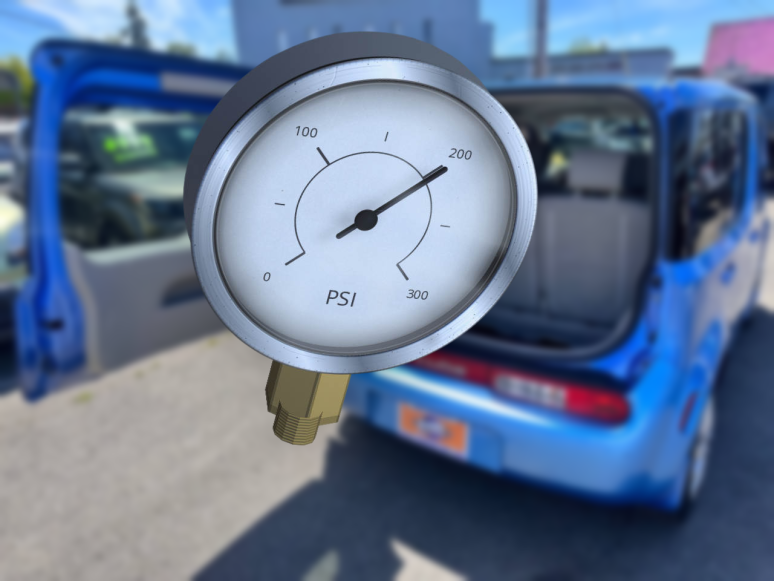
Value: 200 psi
